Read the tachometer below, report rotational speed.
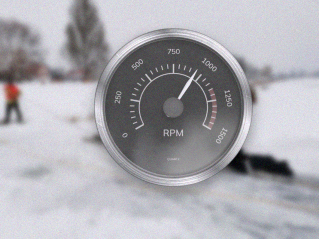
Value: 950 rpm
